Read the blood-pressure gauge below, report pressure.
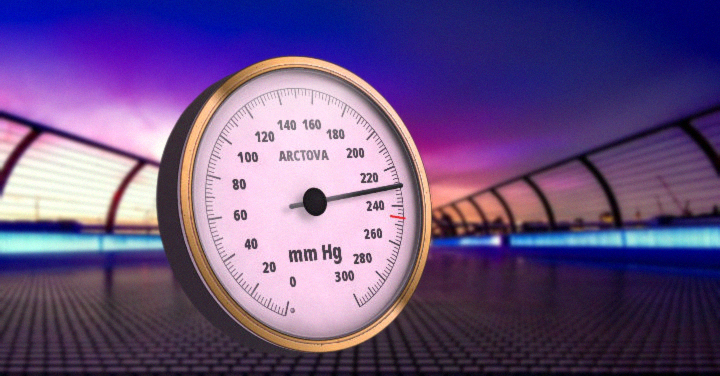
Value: 230 mmHg
